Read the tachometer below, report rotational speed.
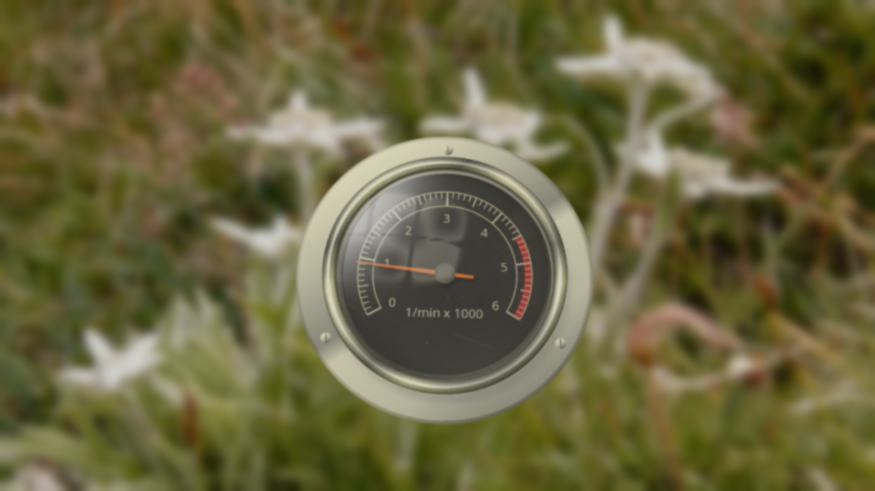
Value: 900 rpm
